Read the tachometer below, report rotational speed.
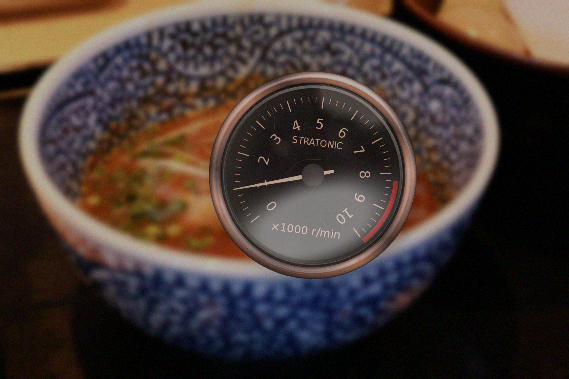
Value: 1000 rpm
